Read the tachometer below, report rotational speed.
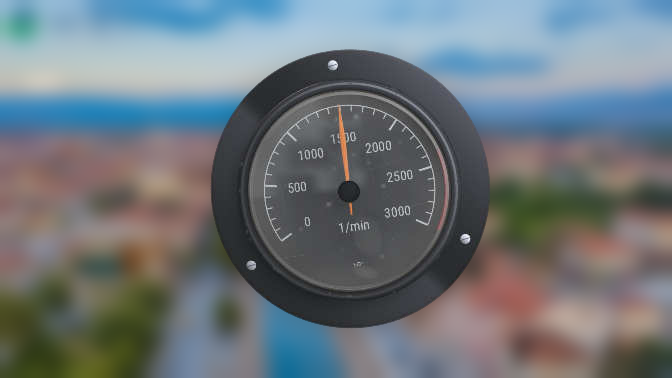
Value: 1500 rpm
